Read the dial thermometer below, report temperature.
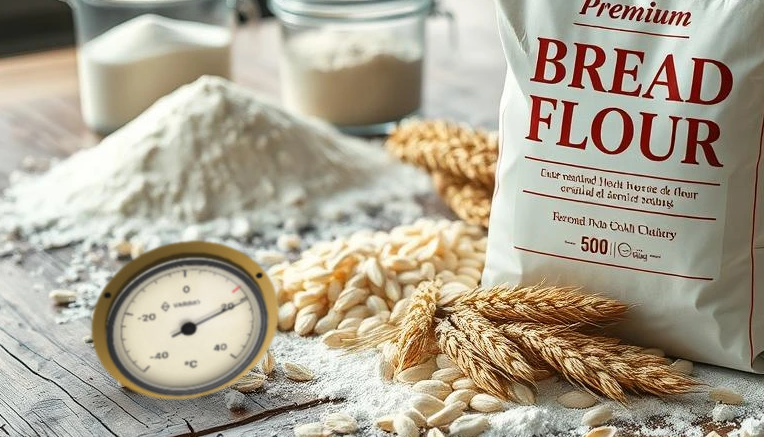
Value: 20 °C
